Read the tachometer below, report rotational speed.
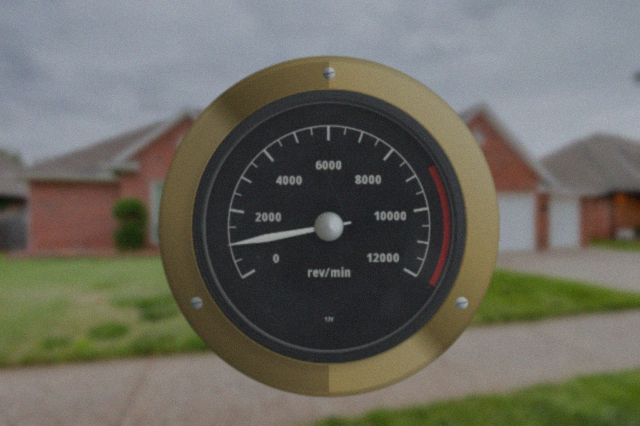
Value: 1000 rpm
